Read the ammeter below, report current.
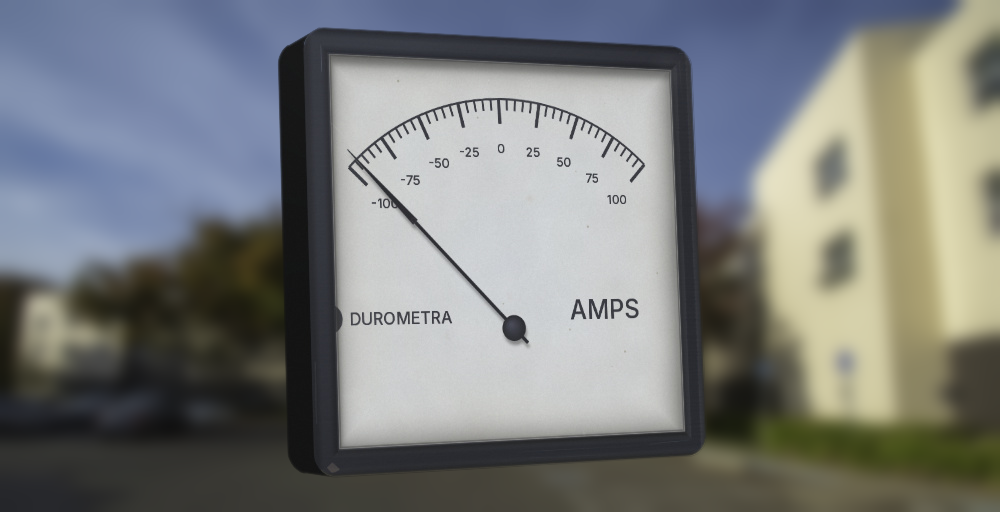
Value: -95 A
